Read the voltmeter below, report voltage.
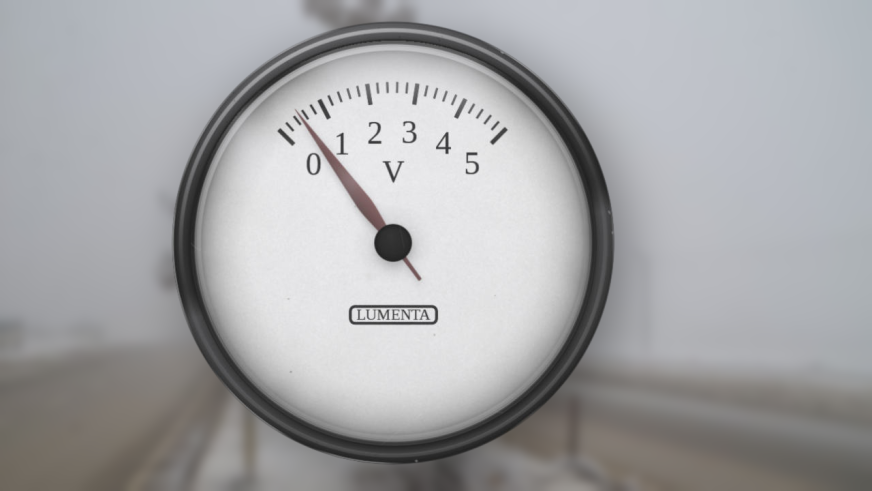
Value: 0.5 V
